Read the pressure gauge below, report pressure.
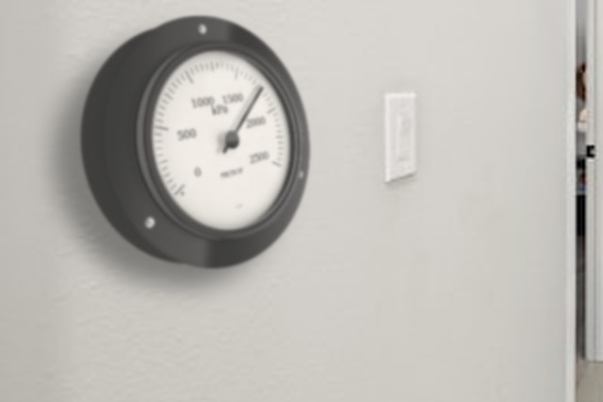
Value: 1750 kPa
